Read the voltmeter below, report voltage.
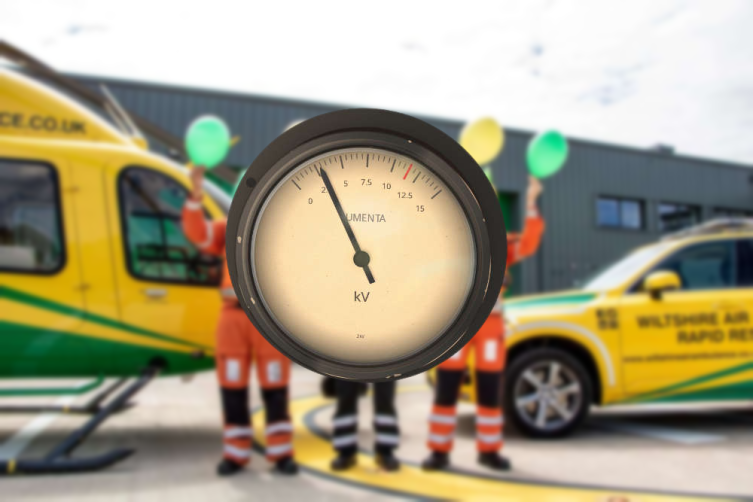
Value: 3 kV
